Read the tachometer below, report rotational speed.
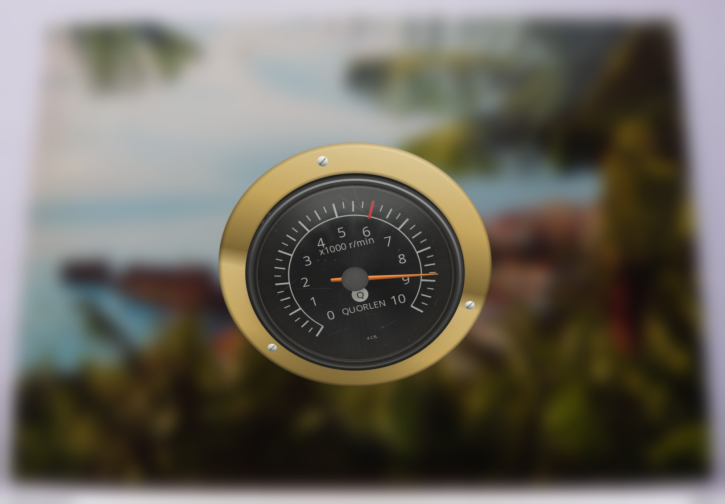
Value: 8750 rpm
